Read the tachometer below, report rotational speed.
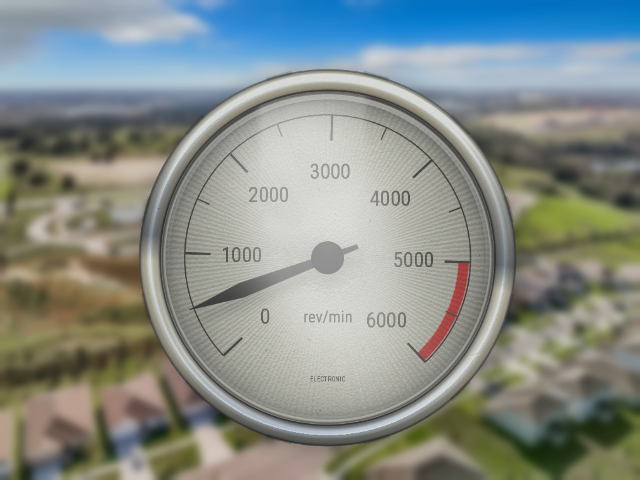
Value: 500 rpm
